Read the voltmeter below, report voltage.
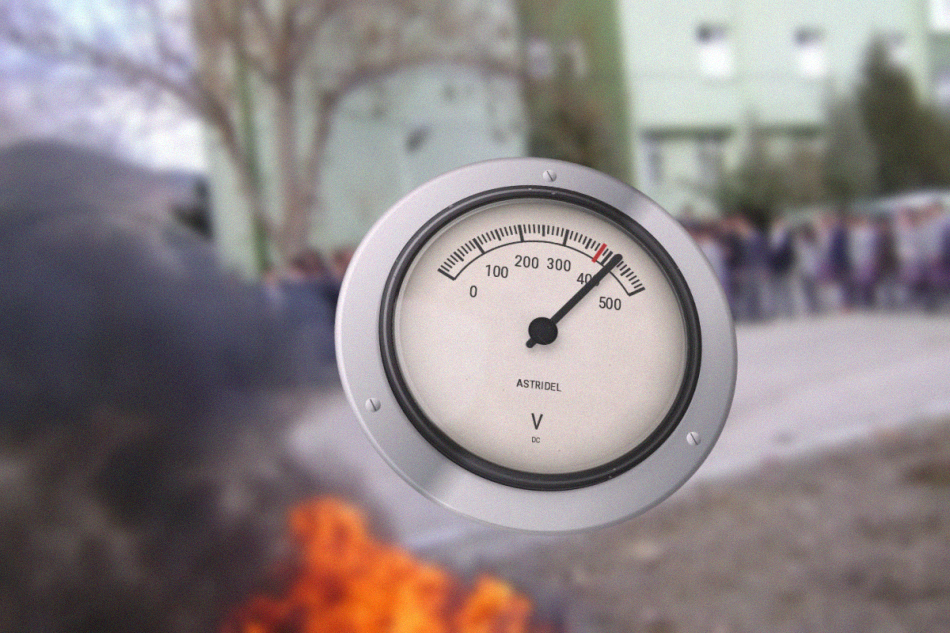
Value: 420 V
